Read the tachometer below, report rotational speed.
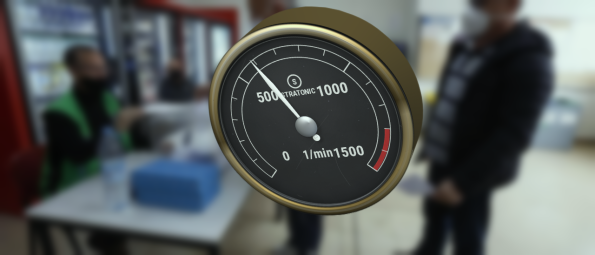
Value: 600 rpm
